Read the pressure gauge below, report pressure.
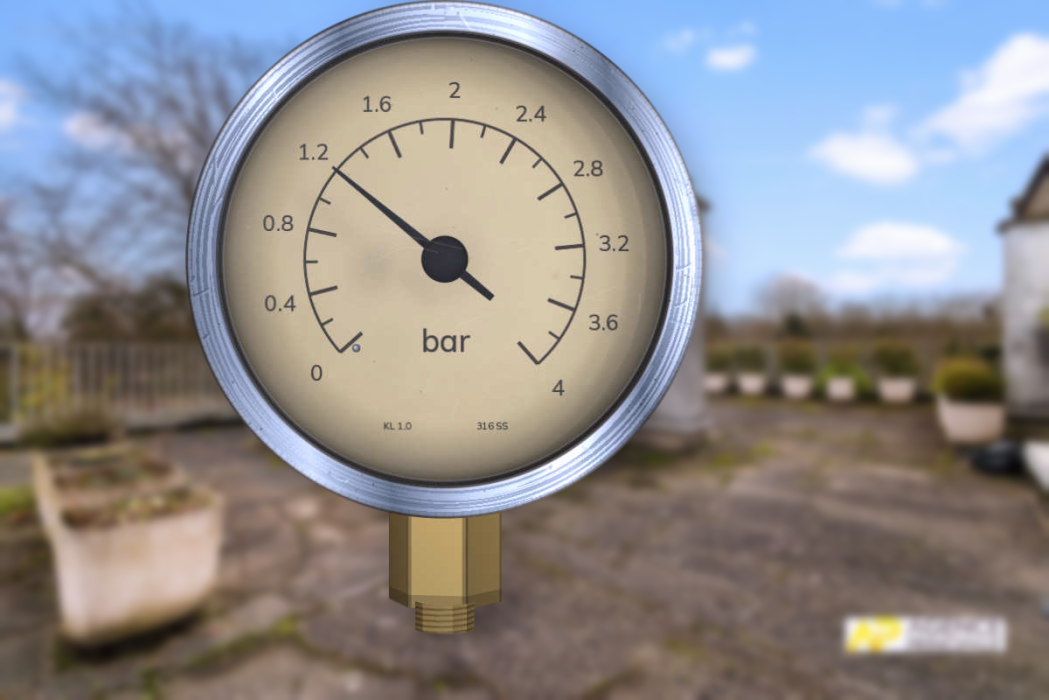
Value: 1.2 bar
